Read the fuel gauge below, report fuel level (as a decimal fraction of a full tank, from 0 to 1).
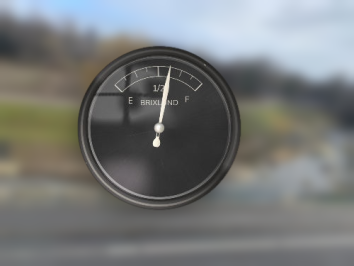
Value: 0.625
